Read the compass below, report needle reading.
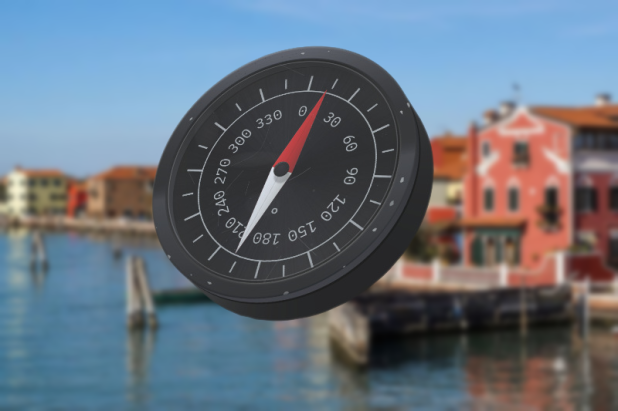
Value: 15 °
